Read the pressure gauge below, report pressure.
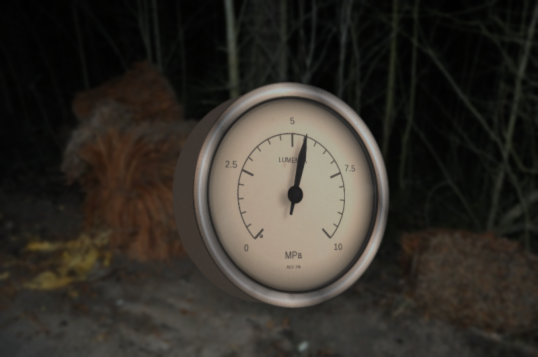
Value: 5.5 MPa
